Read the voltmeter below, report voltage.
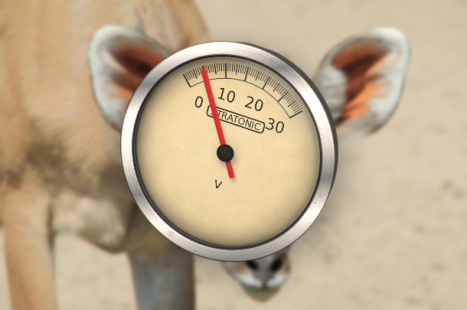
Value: 5 V
